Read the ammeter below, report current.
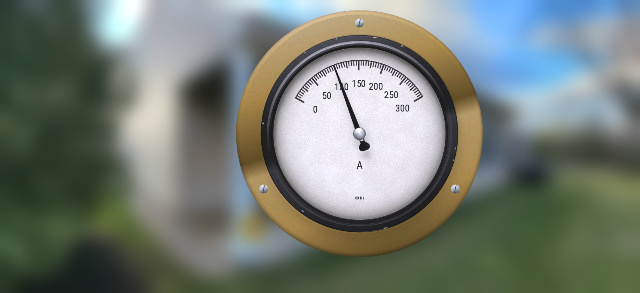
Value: 100 A
